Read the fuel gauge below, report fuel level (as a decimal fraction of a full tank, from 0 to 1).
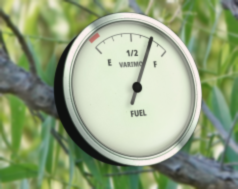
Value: 0.75
